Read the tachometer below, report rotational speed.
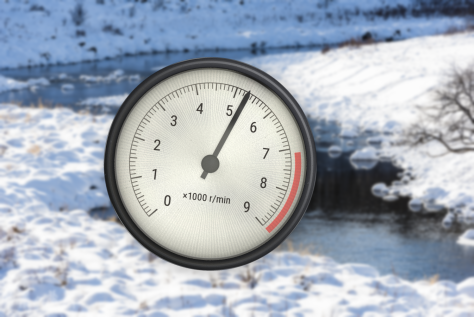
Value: 5300 rpm
